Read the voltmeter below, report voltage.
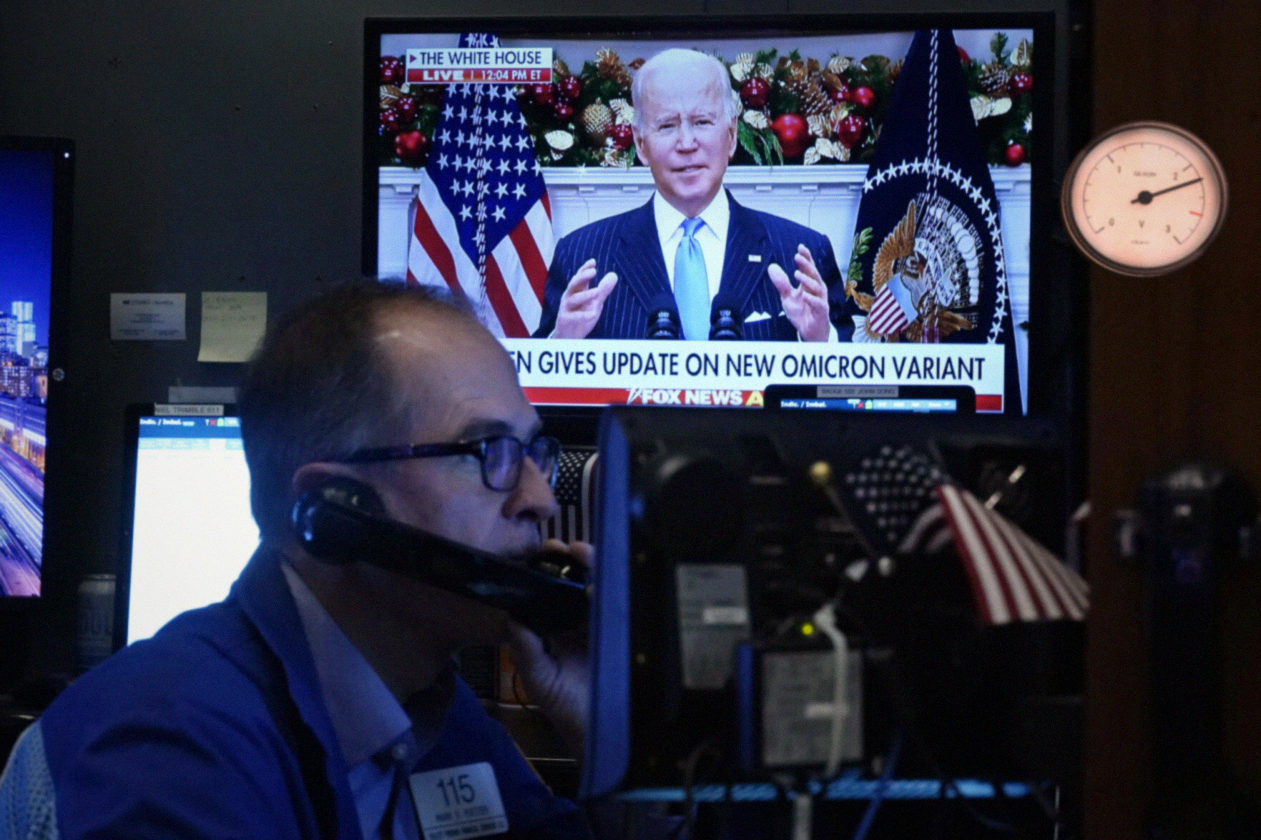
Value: 2.2 V
